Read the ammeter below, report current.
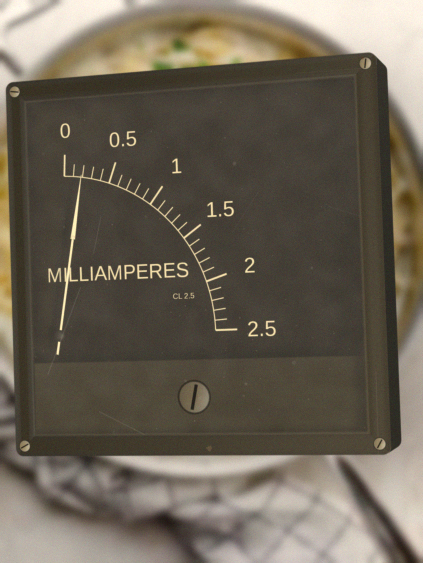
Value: 0.2 mA
